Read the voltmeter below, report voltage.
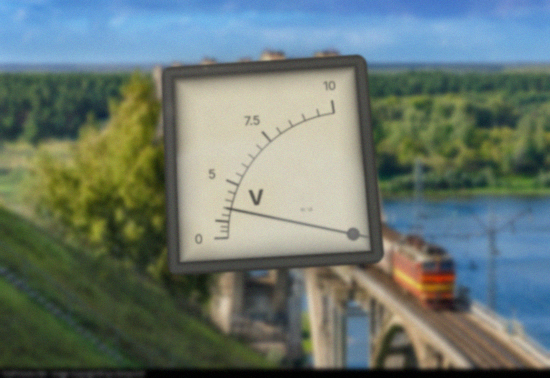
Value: 3.5 V
